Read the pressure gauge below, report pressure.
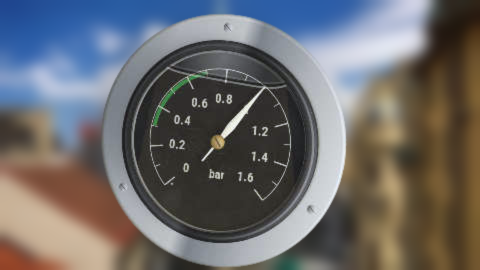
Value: 1 bar
